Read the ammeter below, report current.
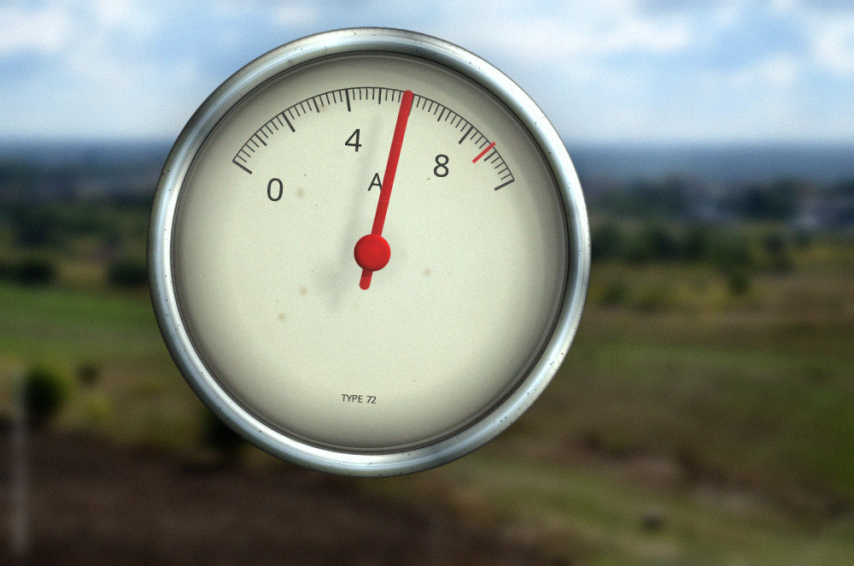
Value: 5.8 A
